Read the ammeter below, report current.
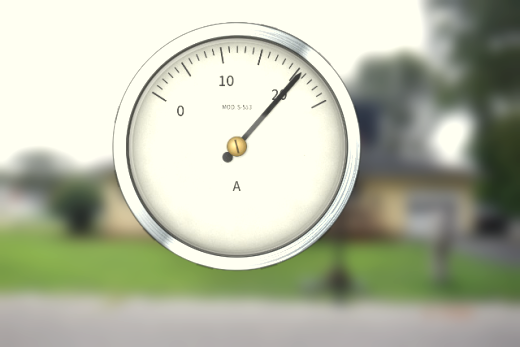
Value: 20.5 A
